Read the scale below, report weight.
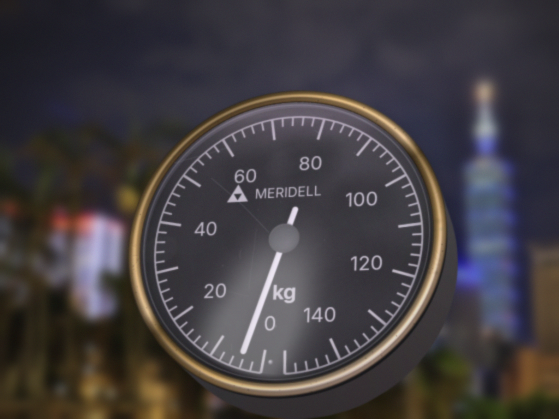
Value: 4 kg
